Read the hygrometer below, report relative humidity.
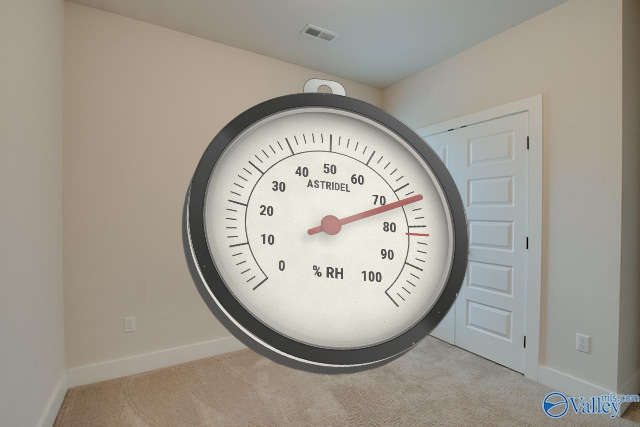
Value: 74 %
